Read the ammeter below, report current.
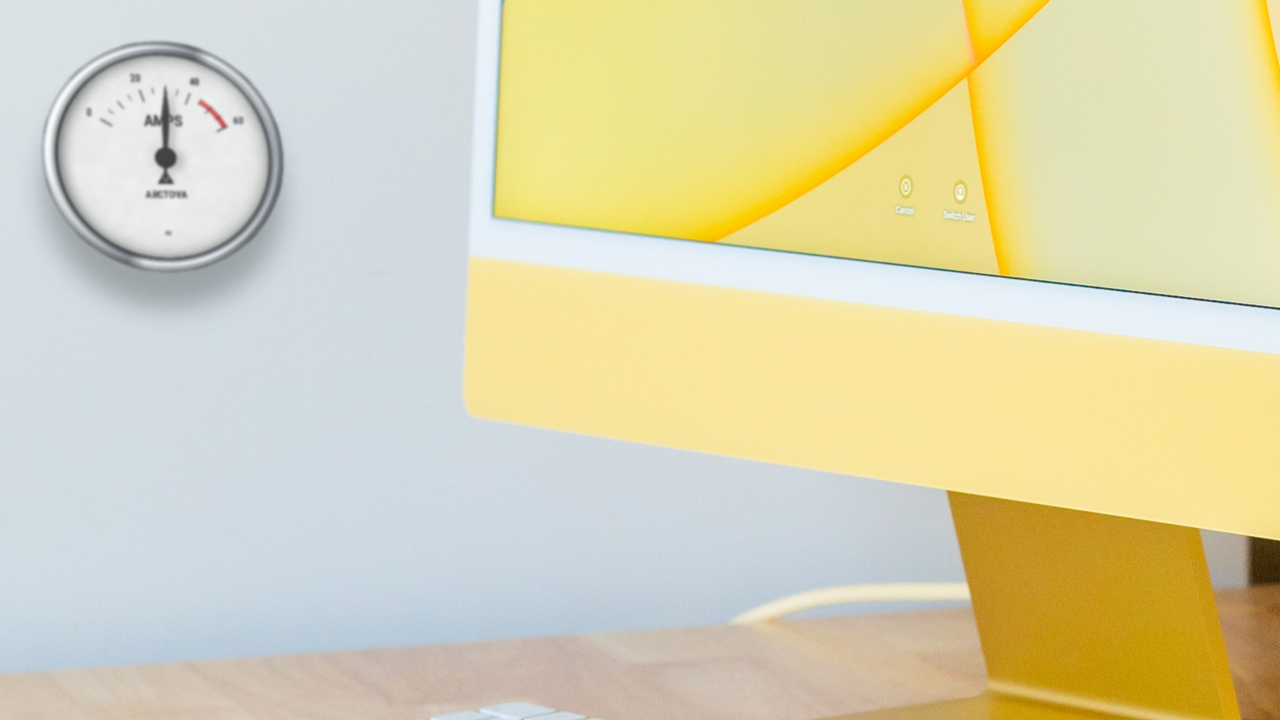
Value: 30 A
